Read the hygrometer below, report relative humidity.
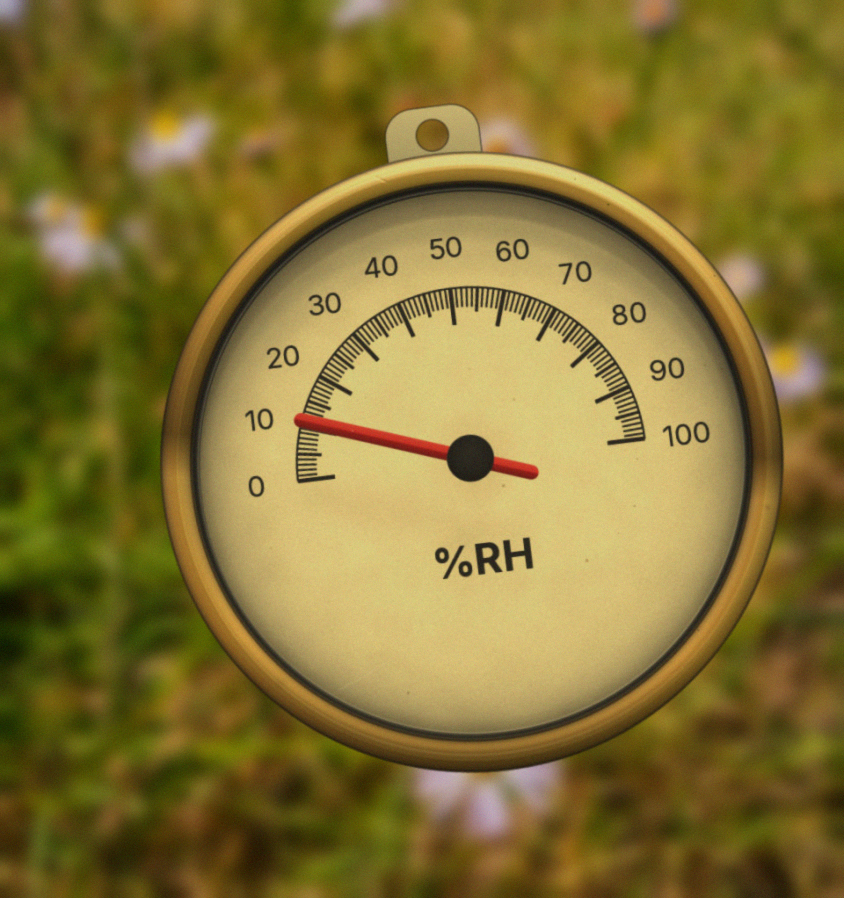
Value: 11 %
